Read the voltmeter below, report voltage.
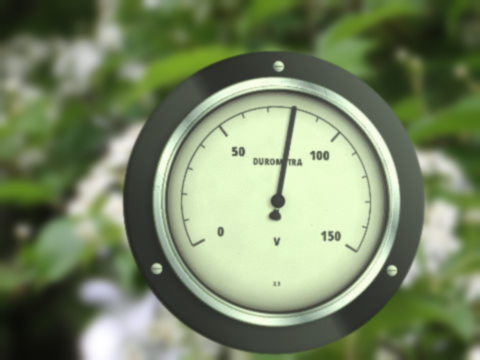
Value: 80 V
